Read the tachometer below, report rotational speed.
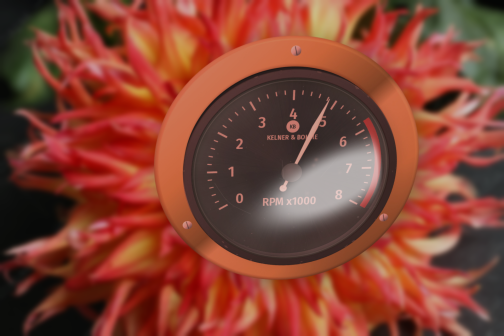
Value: 4800 rpm
